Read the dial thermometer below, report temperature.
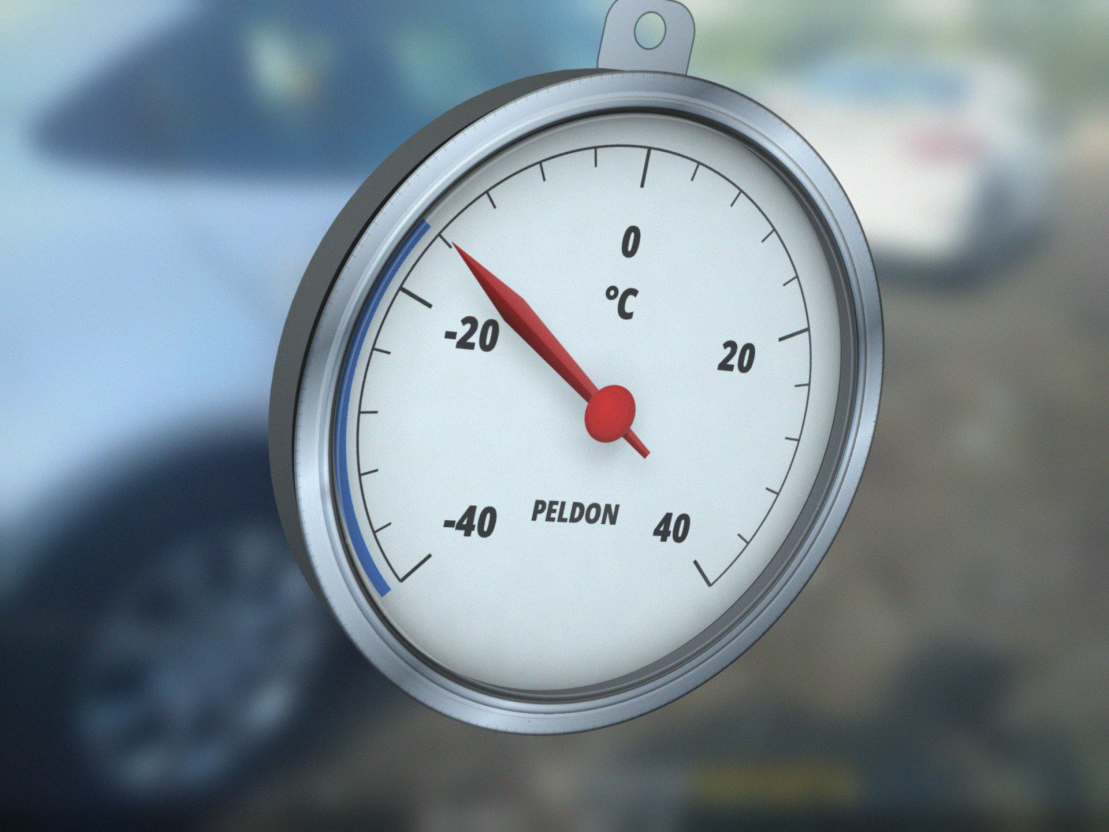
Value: -16 °C
